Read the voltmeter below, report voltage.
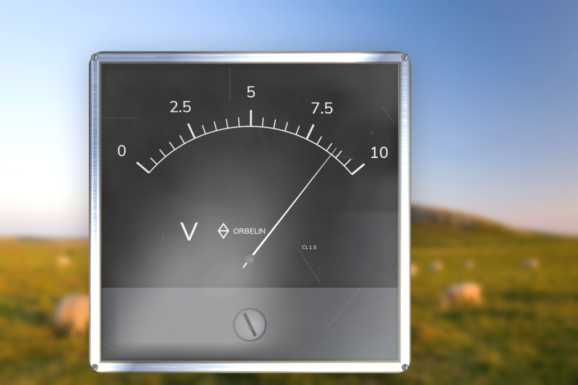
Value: 8.75 V
